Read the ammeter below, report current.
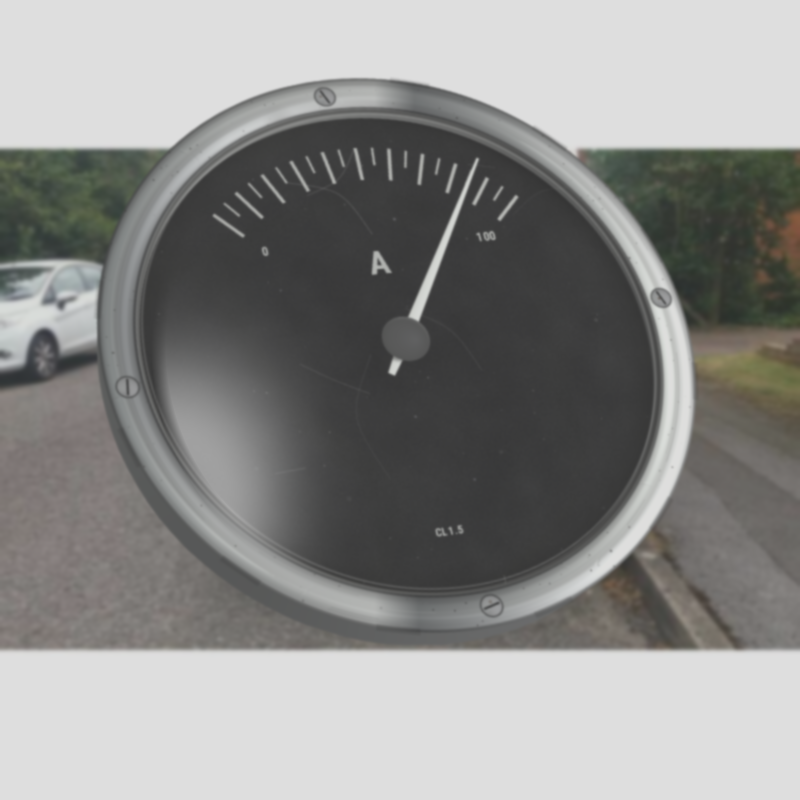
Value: 85 A
